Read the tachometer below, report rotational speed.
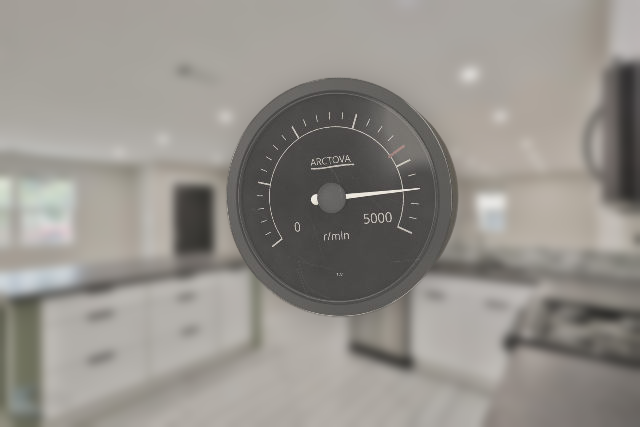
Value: 4400 rpm
